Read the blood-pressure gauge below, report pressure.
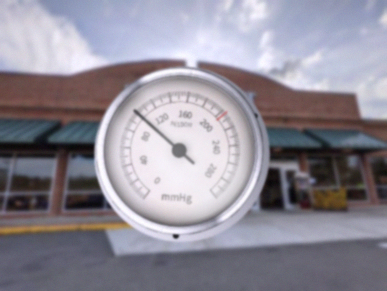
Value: 100 mmHg
